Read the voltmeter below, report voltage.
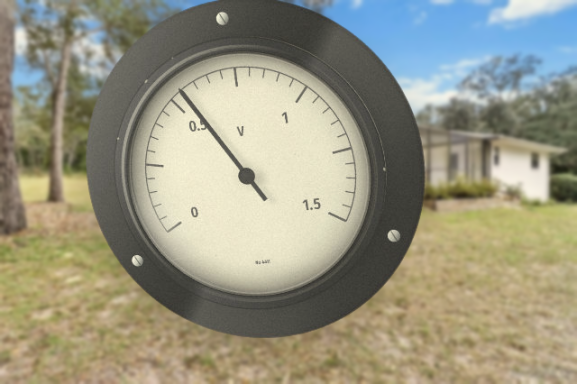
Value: 0.55 V
